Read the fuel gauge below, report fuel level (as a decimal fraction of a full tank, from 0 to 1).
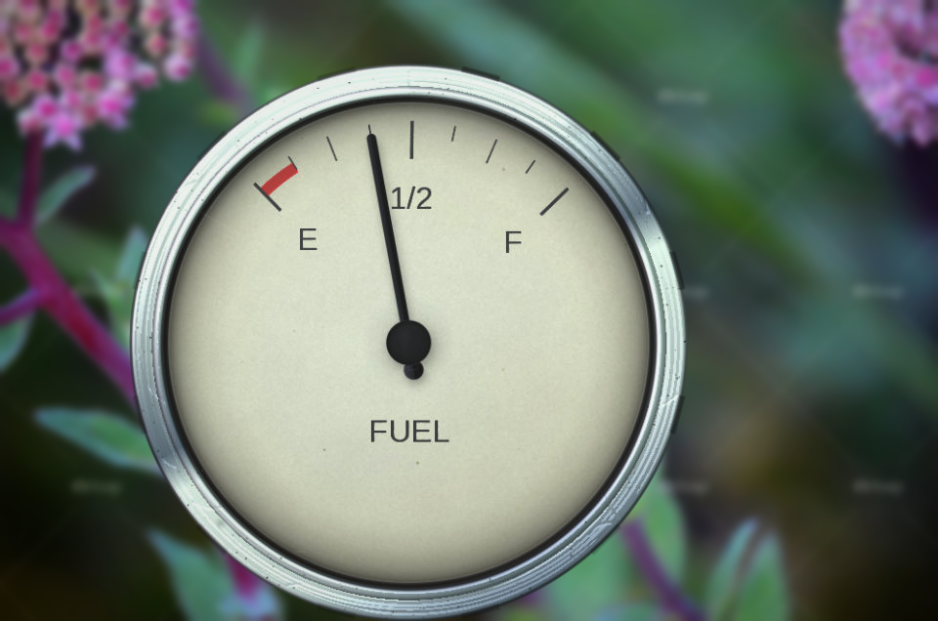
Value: 0.375
